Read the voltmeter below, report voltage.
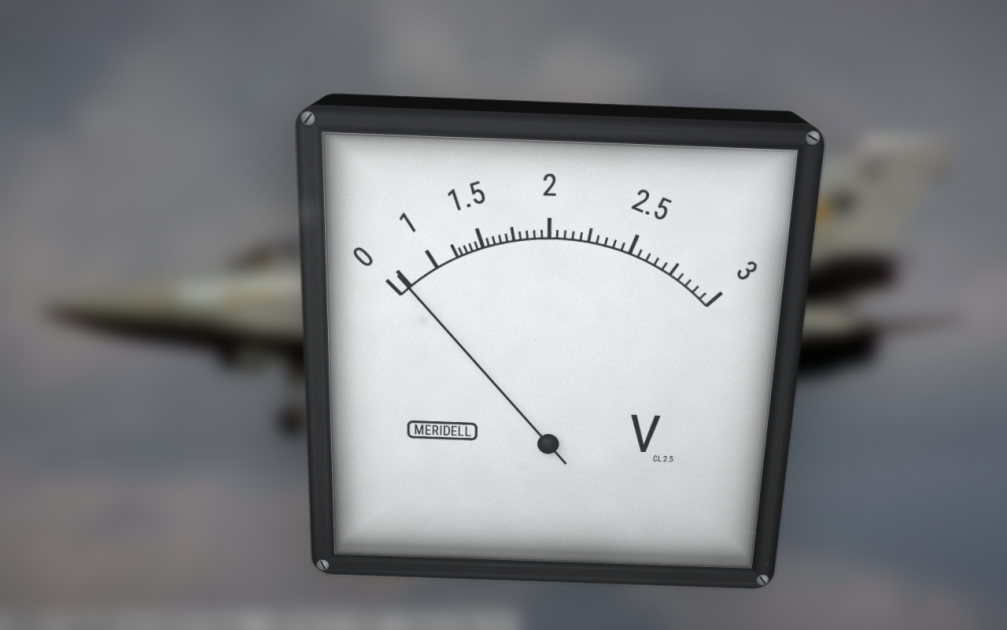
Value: 0.5 V
